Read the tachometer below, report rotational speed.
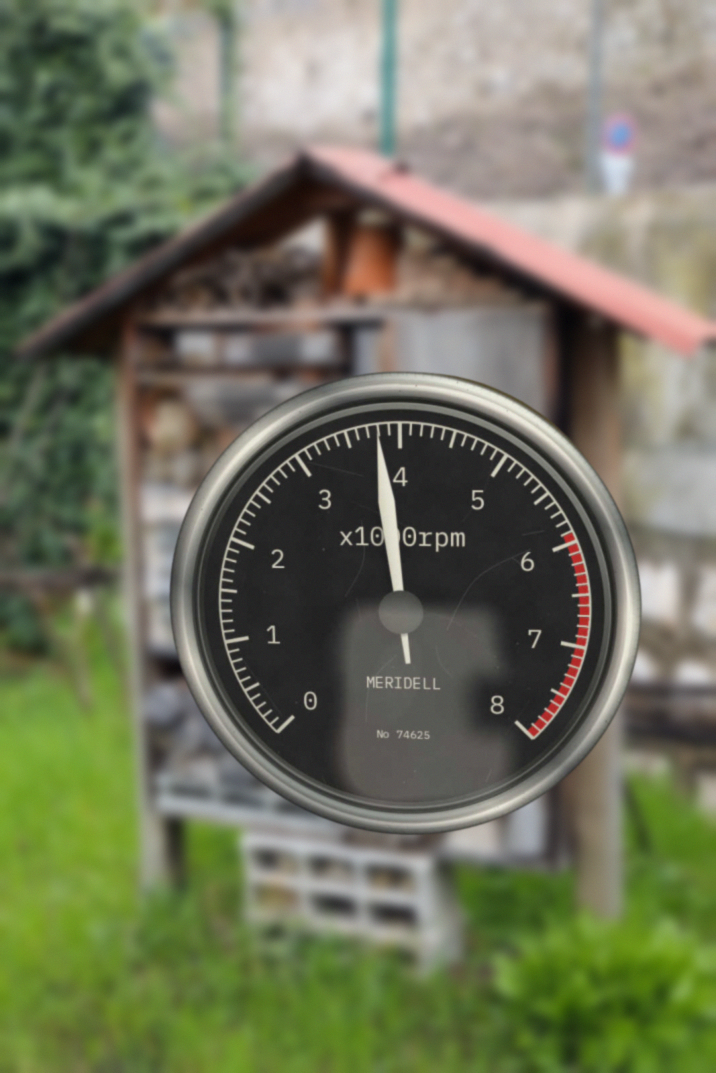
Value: 3800 rpm
